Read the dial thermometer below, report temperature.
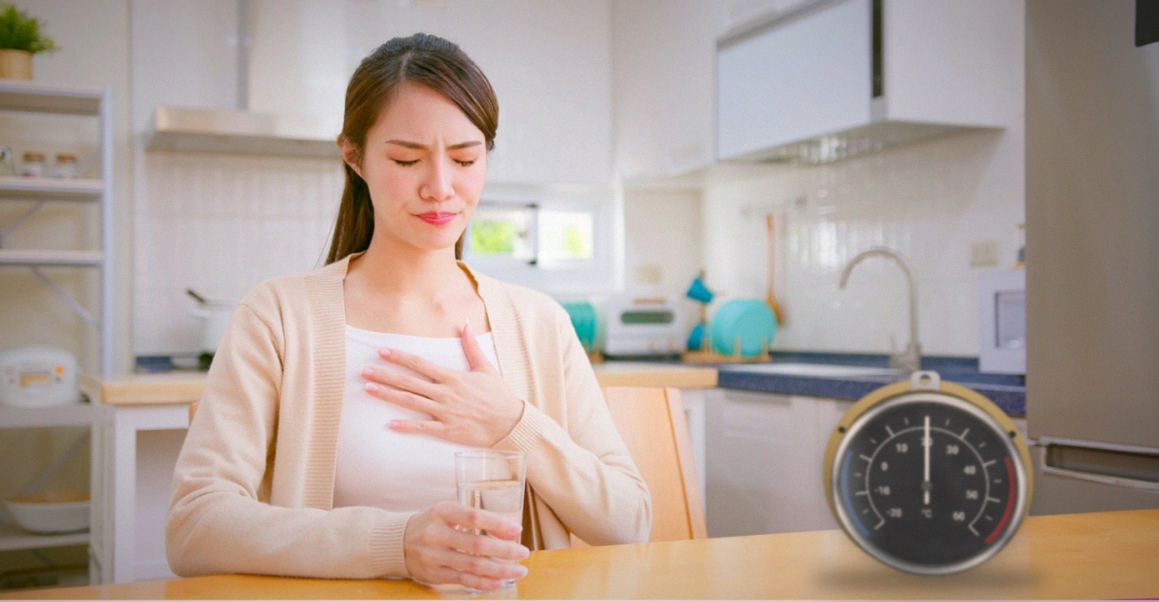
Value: 20 °C
